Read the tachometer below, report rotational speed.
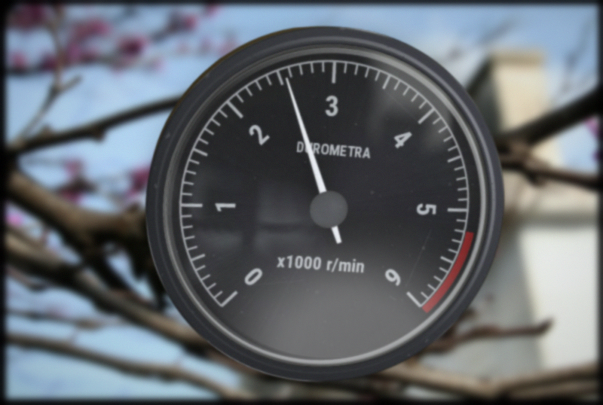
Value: 2550 rpm
